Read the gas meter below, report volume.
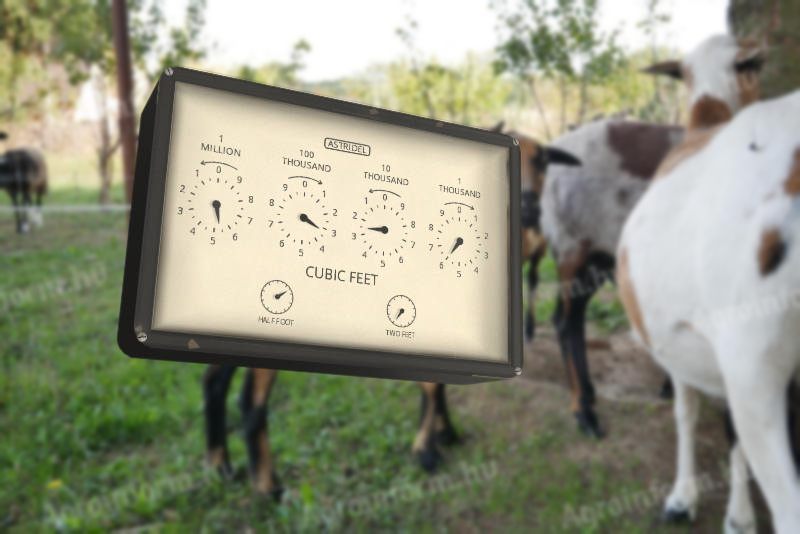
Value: 532600 ft³
